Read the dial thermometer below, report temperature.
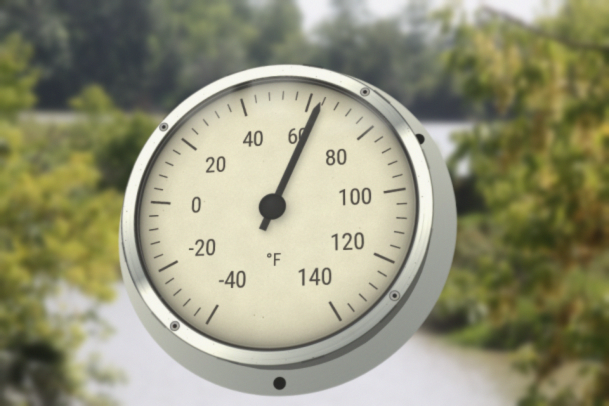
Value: 64 °F
